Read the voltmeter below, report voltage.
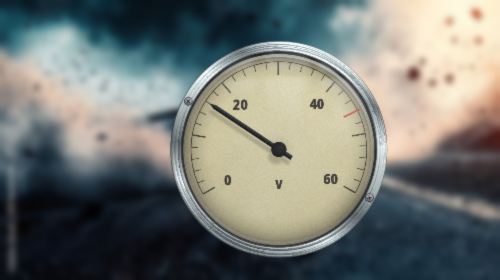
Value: 16 V
